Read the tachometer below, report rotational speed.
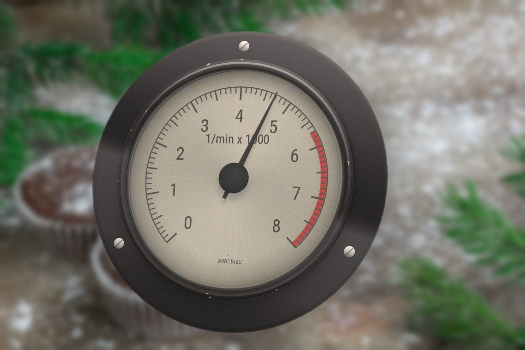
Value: 4700 rpm
